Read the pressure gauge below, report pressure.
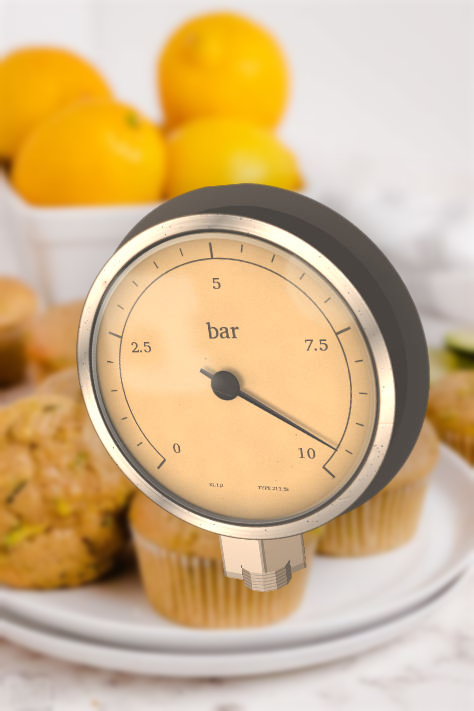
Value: 9.5 bar
